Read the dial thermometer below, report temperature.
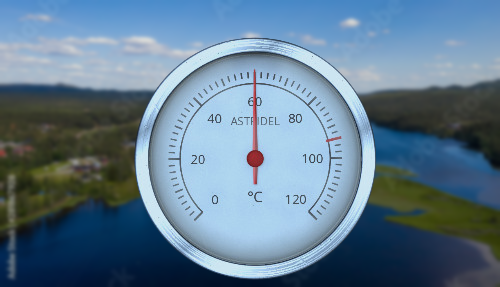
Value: 60 °C
